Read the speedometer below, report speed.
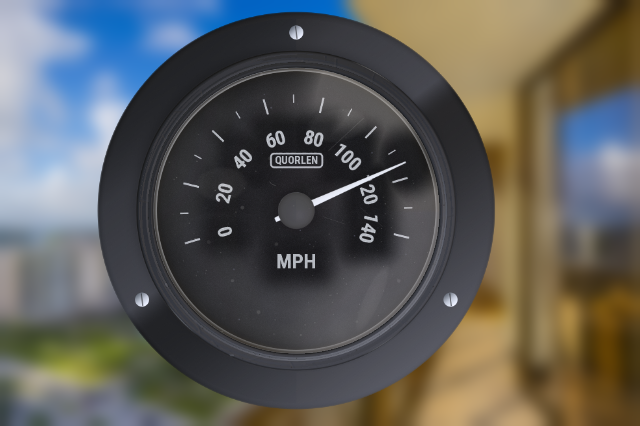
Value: 115 mph
